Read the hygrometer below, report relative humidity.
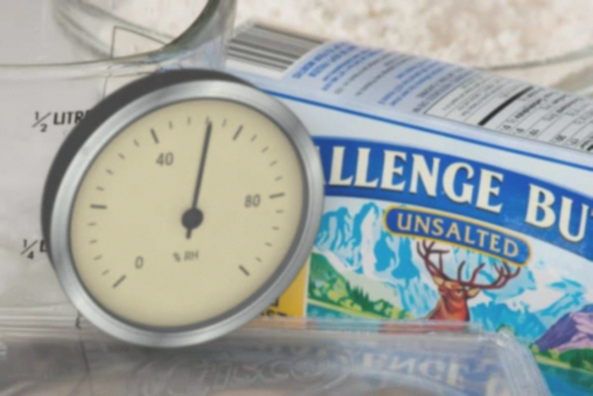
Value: 52 %
